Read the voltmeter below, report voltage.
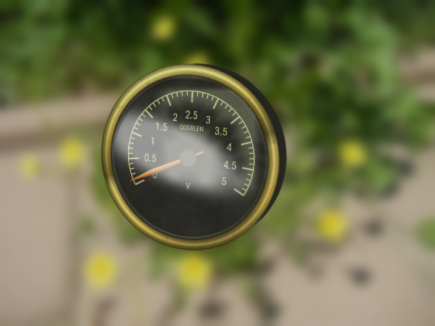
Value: 0.1 V
